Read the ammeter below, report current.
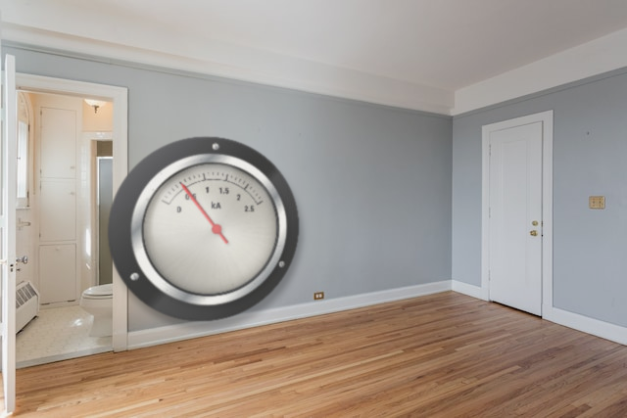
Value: 0.5 kA
